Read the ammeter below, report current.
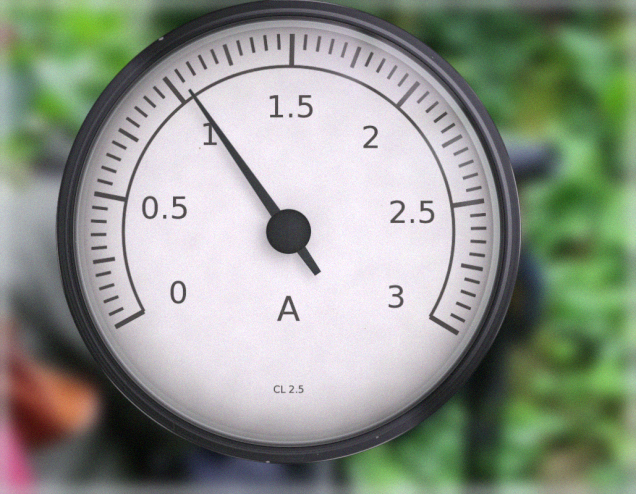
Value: 1.05 A
